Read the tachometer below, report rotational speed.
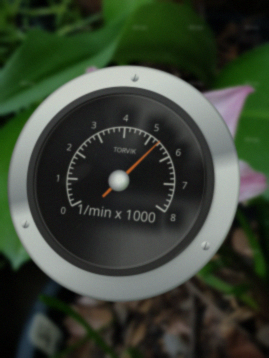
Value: 5400 rpm
